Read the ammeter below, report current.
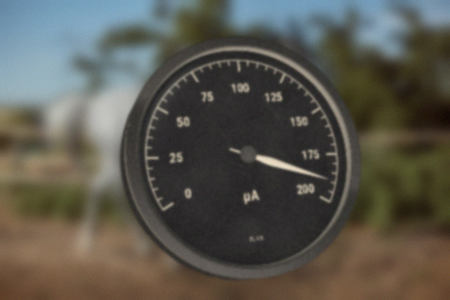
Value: 190 µA
